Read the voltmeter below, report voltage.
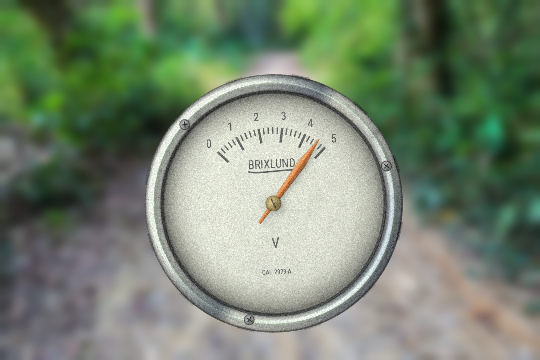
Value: 4.6 V
